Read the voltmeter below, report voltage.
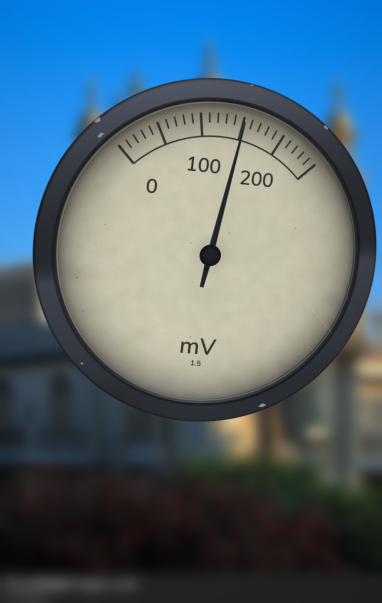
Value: 150 mV
